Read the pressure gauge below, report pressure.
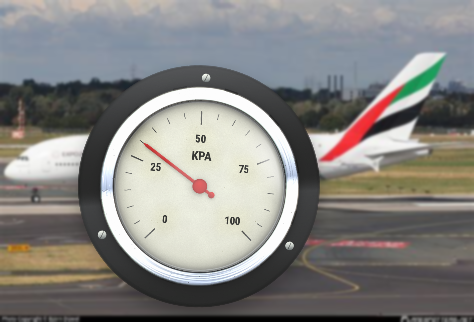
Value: 30 kPa
